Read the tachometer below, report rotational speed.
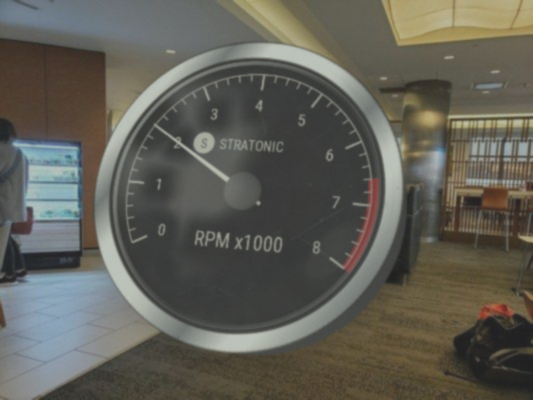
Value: 2000 rpm
